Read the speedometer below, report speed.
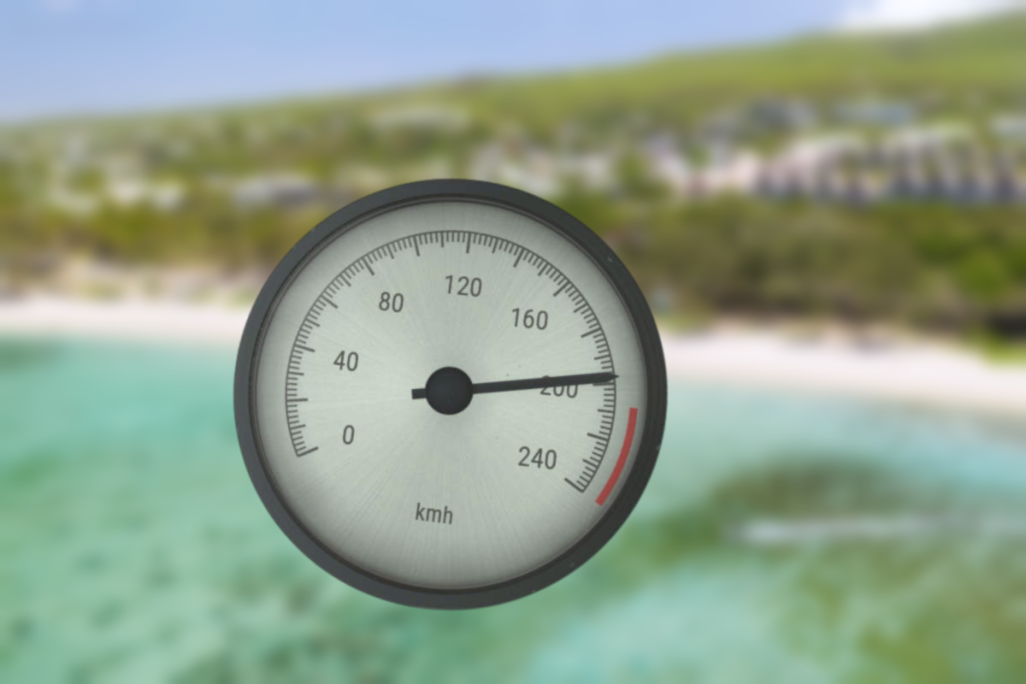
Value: 198 km/h
